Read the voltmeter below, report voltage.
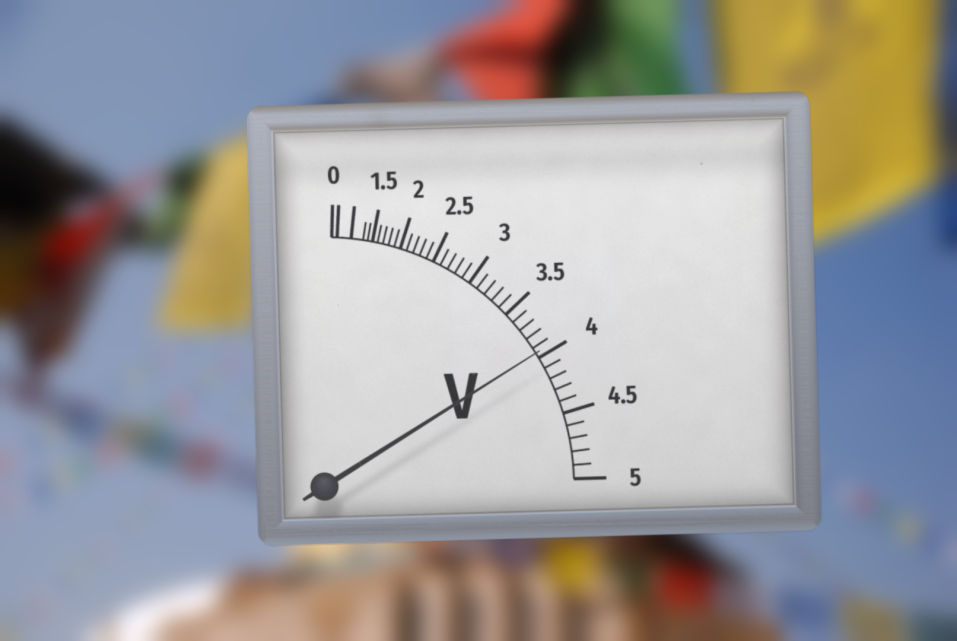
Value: 3.95 V
